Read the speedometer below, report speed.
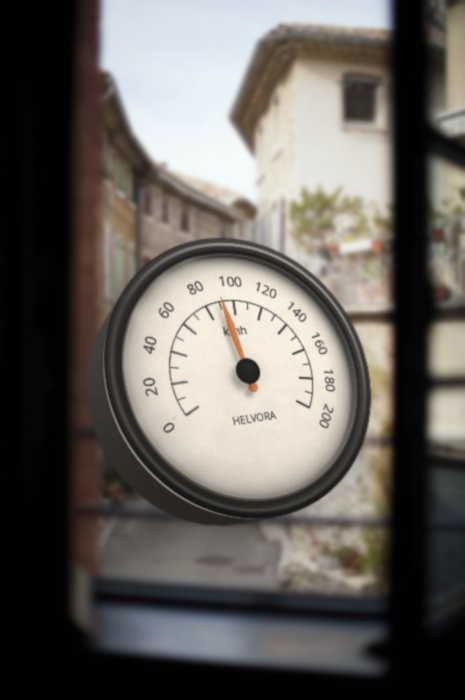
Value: 90 km/h
